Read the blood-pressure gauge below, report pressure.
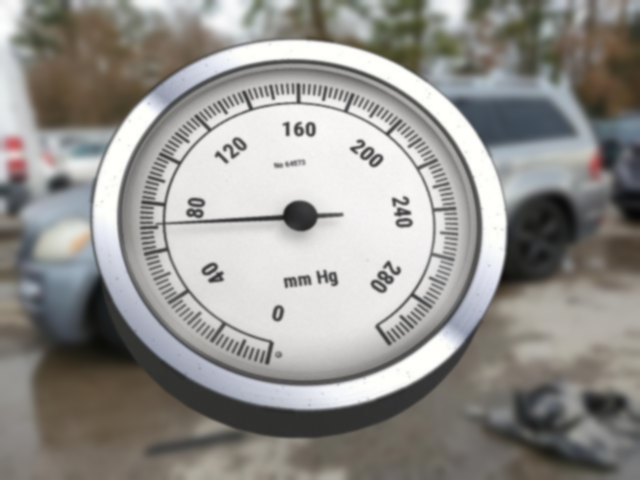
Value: 70 mmHg
